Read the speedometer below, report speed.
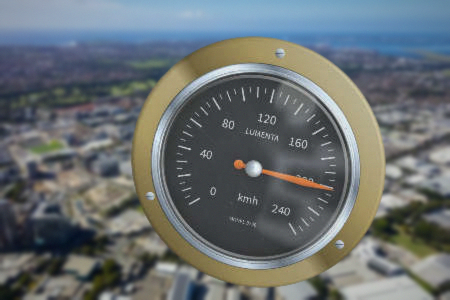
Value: 200 km/h
